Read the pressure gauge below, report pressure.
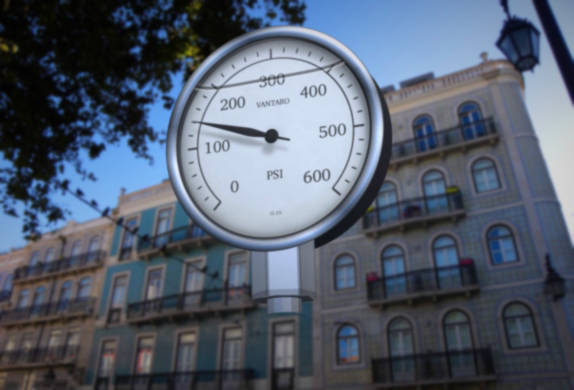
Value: 140 psi
